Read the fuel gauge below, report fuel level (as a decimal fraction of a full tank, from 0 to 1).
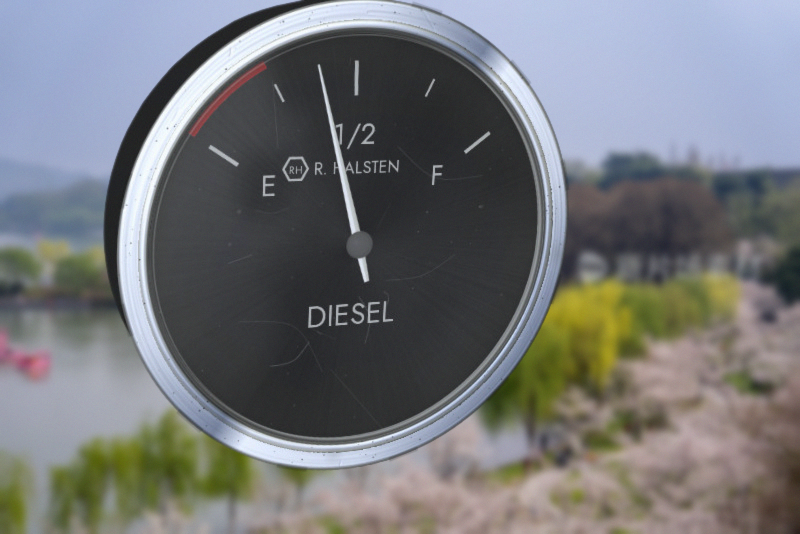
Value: 0.375
